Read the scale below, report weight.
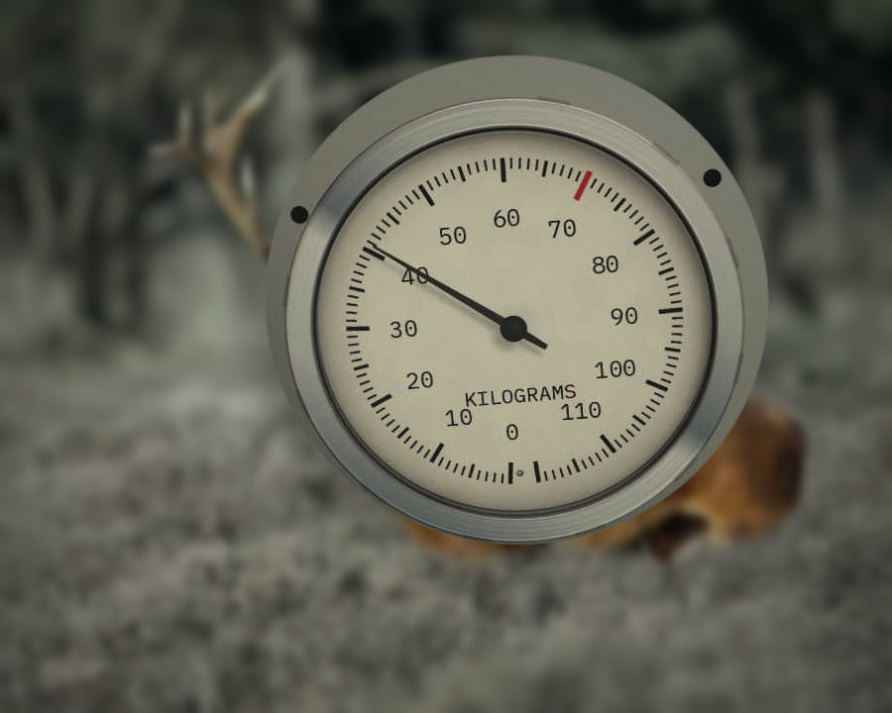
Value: 41 kg
